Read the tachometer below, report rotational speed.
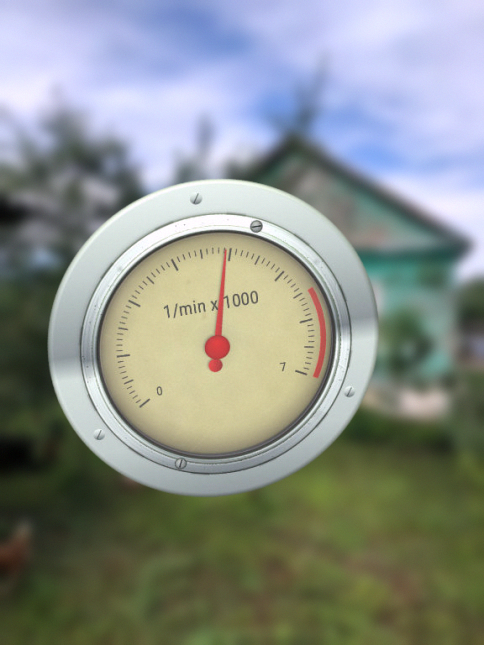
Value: 3900 rpm
